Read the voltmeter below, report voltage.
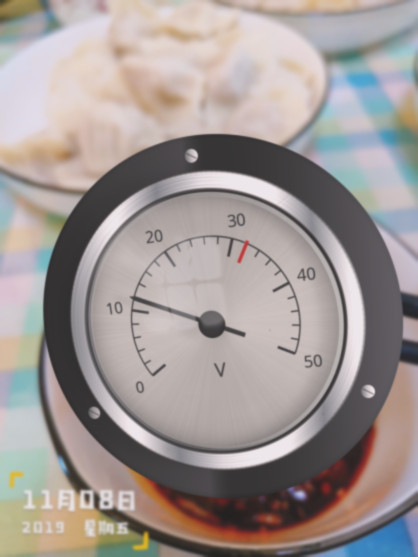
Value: 12 V
